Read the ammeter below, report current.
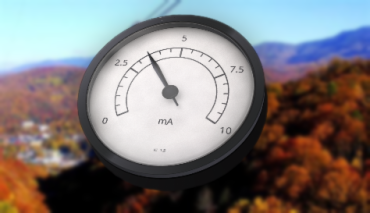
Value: 3.5 mA
